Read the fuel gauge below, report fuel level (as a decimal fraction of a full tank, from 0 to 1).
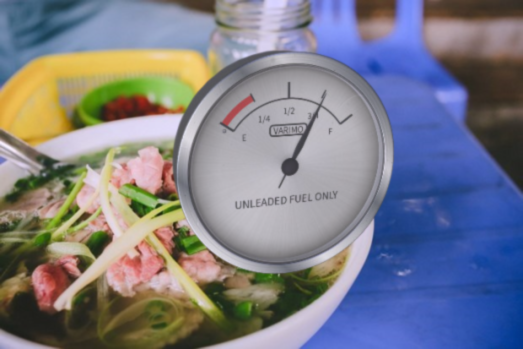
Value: 0.75
